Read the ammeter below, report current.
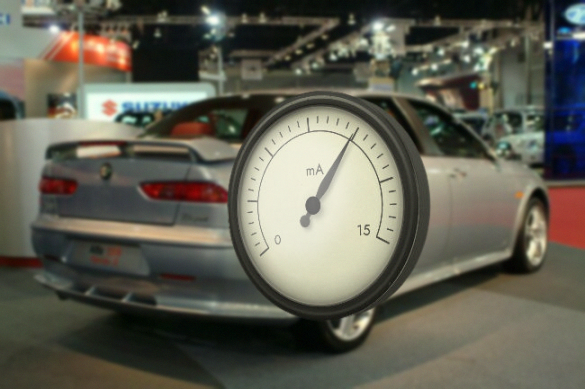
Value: 10 mA
